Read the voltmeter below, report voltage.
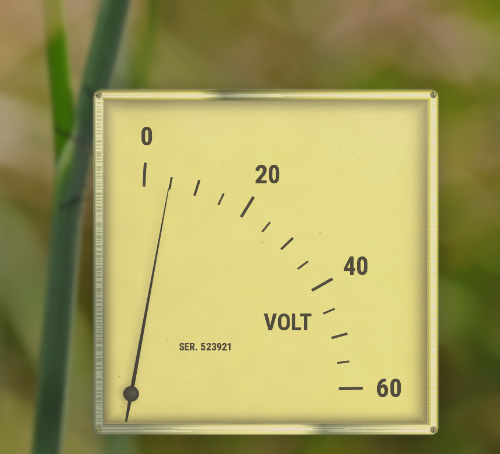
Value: 5 V
